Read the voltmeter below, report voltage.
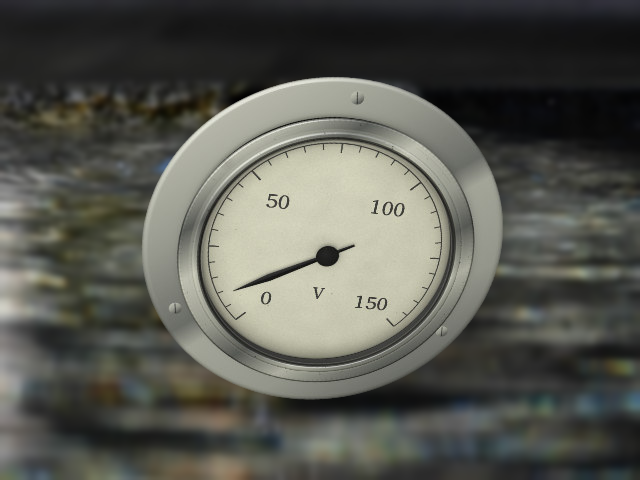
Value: 10 V
